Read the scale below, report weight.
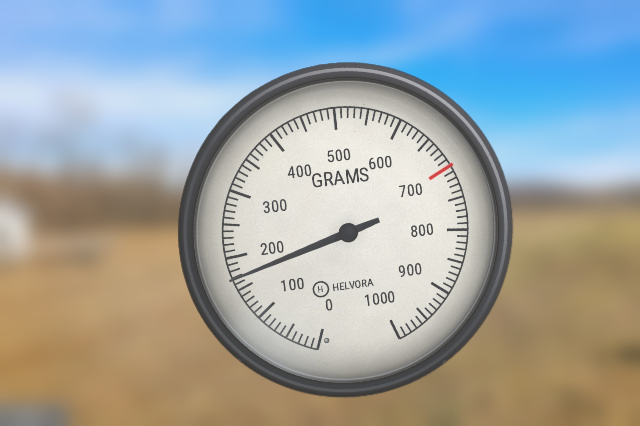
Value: 170 g
